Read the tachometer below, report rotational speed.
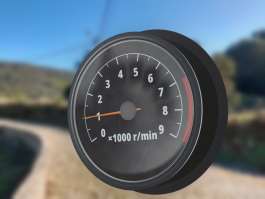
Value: 1000 rpm
